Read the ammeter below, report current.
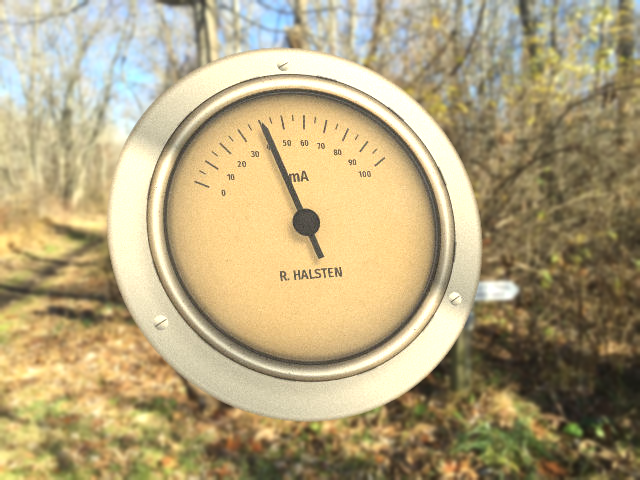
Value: 40 mA
